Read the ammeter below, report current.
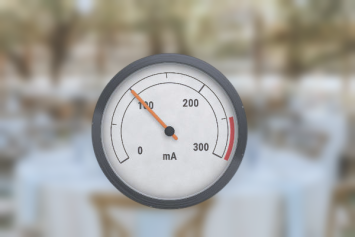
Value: 100 mA
